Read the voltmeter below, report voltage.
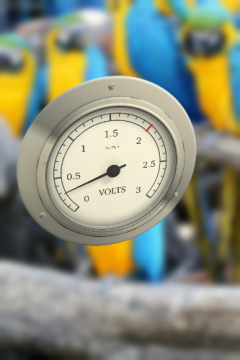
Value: 0.3 V
